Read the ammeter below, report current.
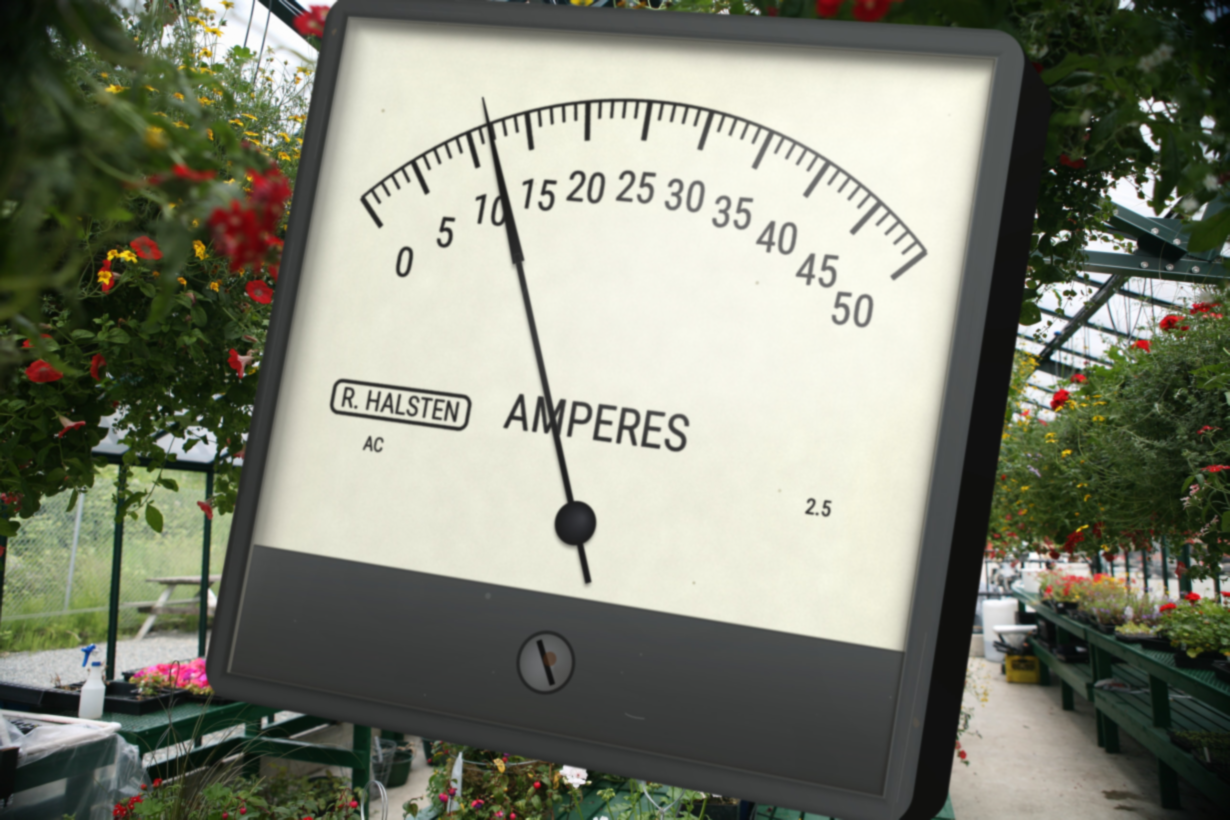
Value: 12 A
